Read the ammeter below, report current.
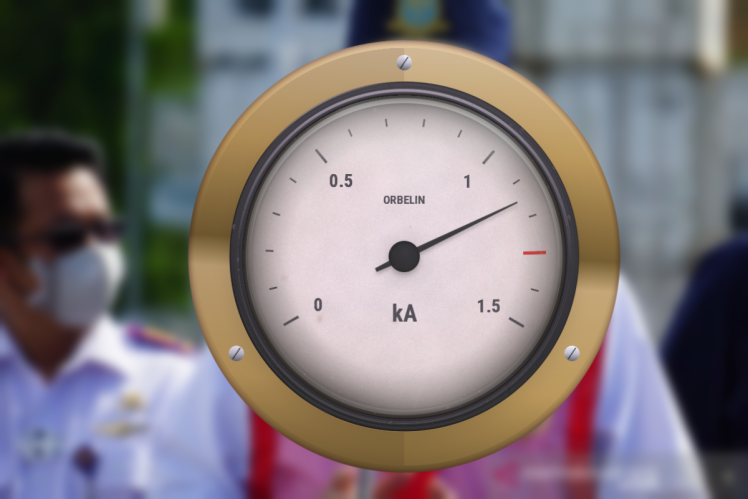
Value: 1.15 kA
